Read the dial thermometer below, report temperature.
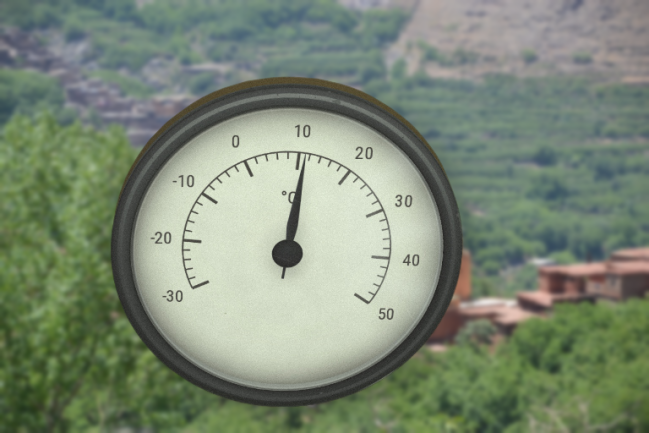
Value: 11 °C
